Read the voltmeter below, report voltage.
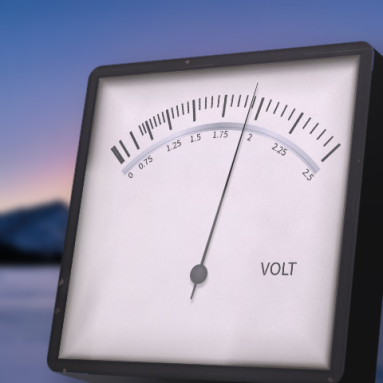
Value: 1.95 V
